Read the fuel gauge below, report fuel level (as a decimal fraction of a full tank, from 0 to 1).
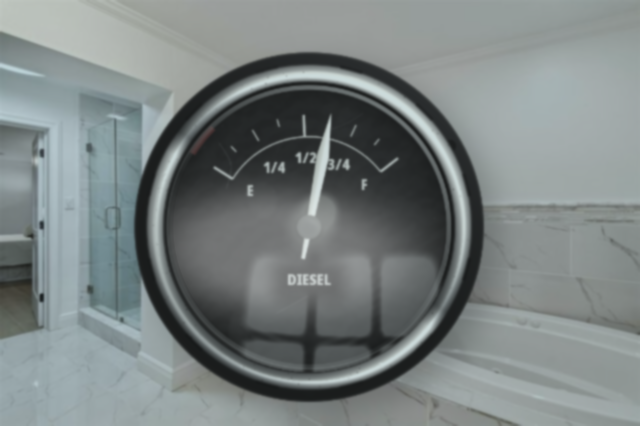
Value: 0.625
